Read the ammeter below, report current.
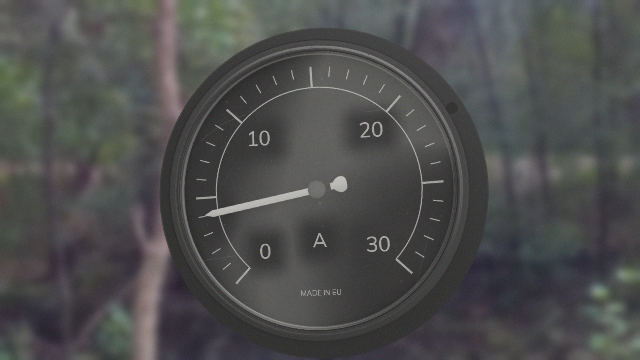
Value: 4 A
